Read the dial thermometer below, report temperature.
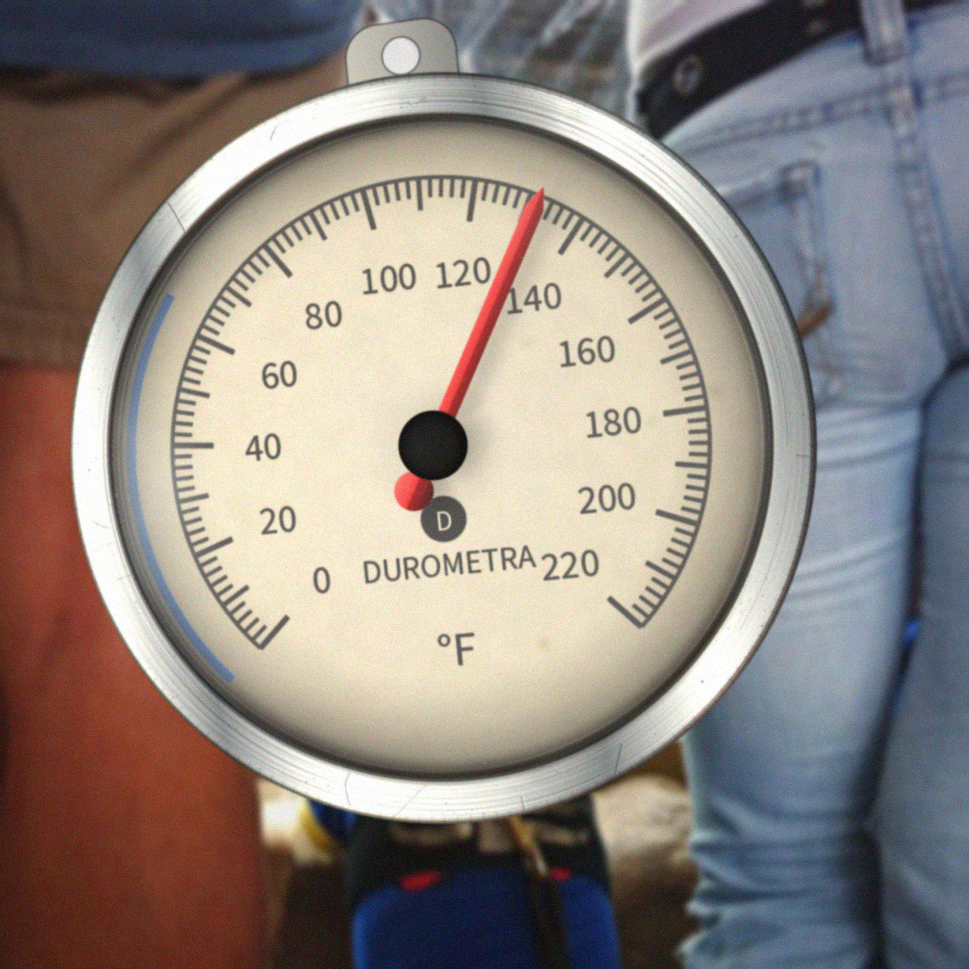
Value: 132 °F
